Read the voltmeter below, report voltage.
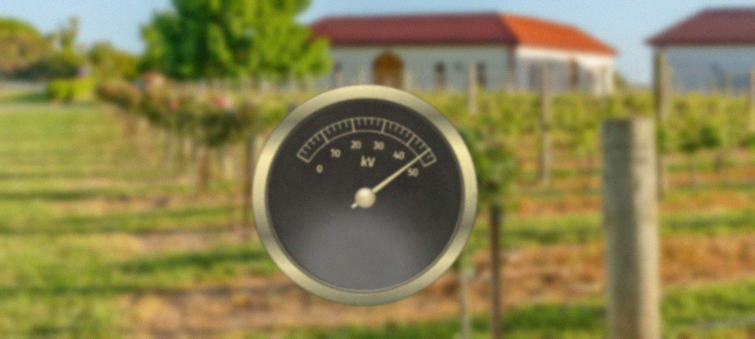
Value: 46 kV
